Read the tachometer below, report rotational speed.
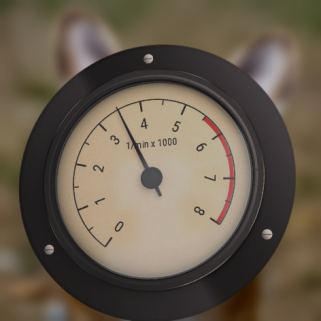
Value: 3500 rpm
